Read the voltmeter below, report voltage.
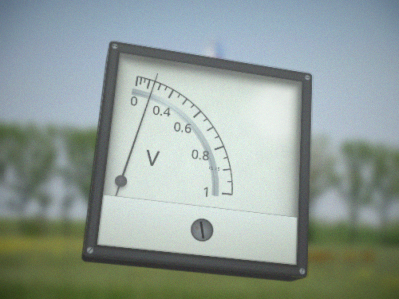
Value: 0.25 V
